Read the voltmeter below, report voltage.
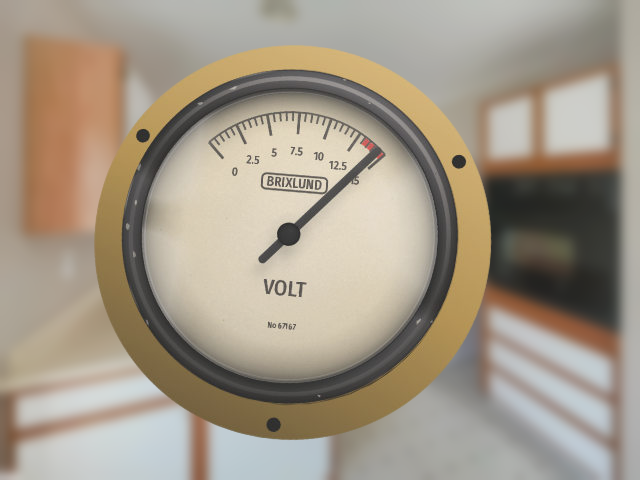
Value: 14.5 V
